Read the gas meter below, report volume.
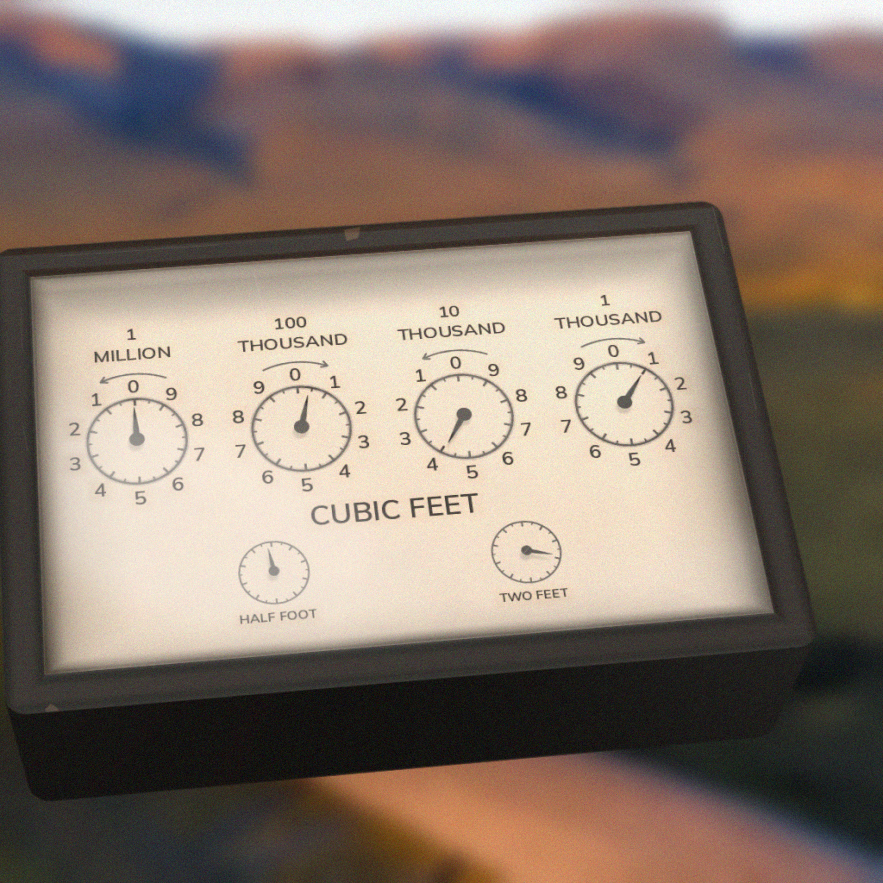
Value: 4100 ft³
